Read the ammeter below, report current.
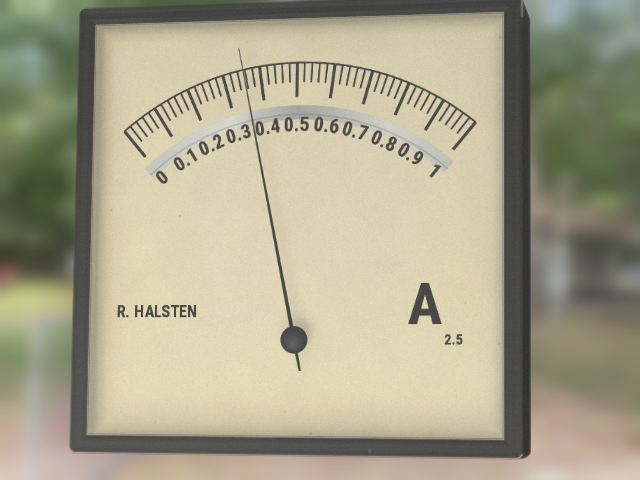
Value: 0.36 A
